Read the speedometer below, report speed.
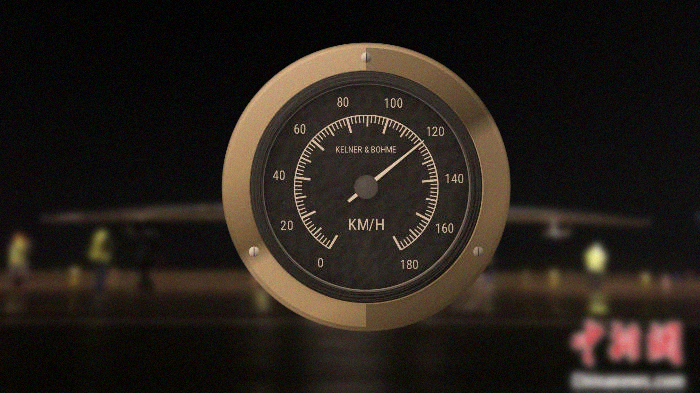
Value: 120 km/h
